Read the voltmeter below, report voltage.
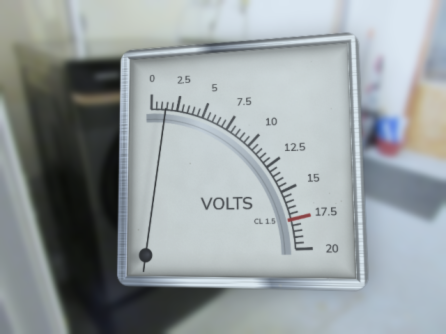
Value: 1.5 V
